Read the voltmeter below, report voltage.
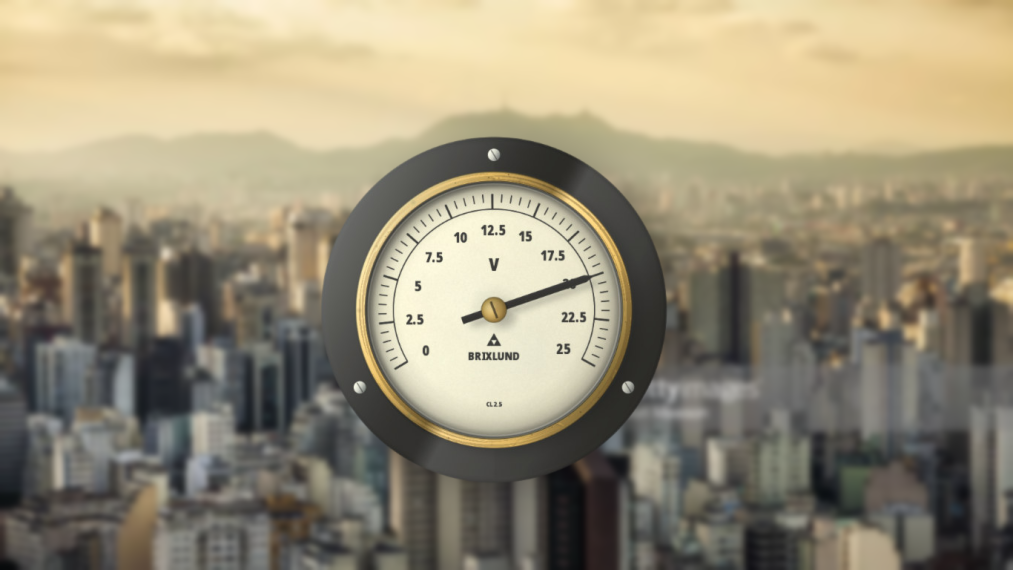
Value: 20 V
